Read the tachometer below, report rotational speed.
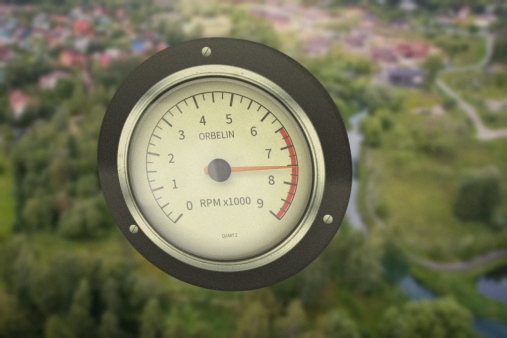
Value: 7500 rpm
